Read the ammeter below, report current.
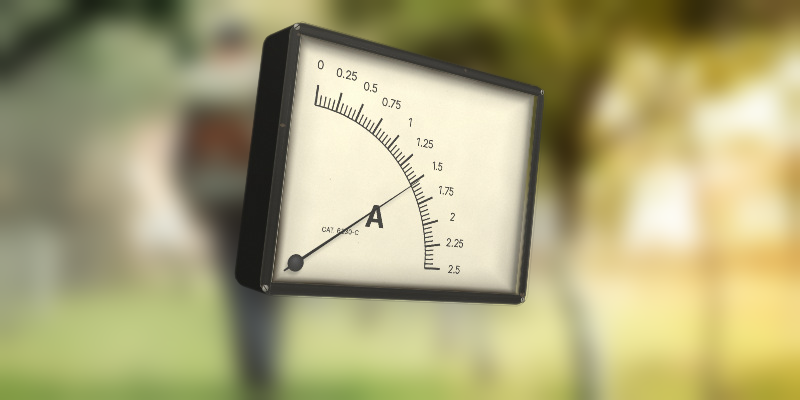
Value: 1.5 A
